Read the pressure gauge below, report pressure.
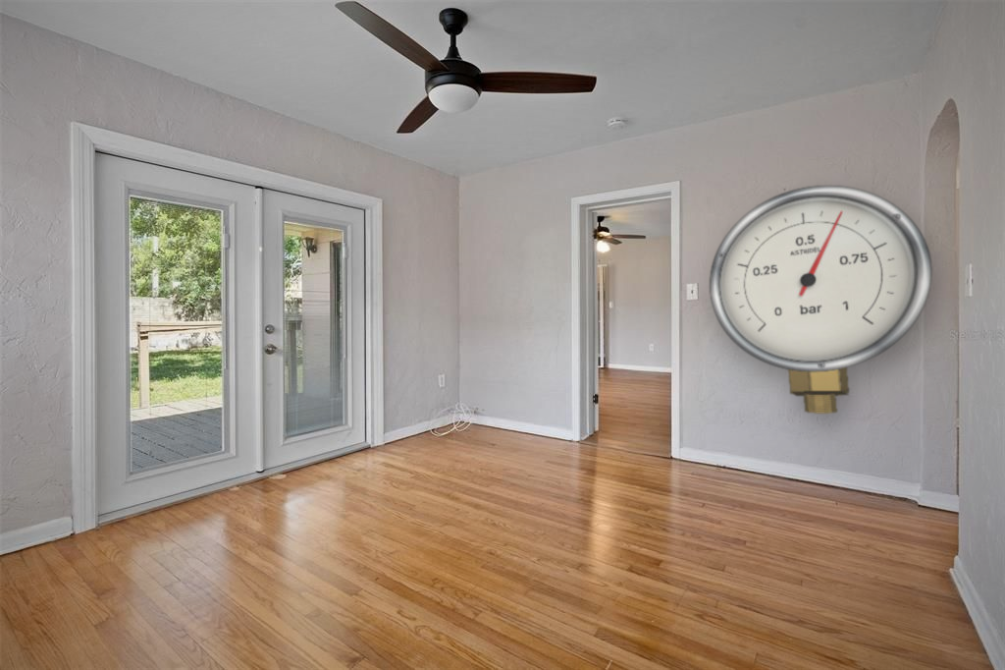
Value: 0.6 bar
